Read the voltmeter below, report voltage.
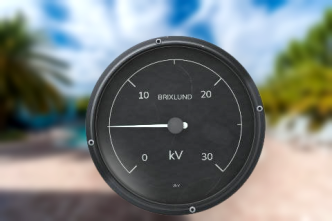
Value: 5 kV
